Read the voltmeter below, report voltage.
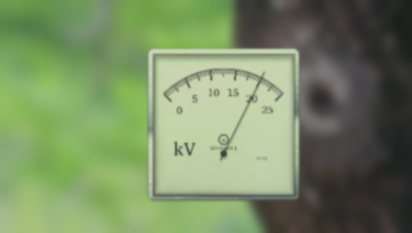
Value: 20 kV
